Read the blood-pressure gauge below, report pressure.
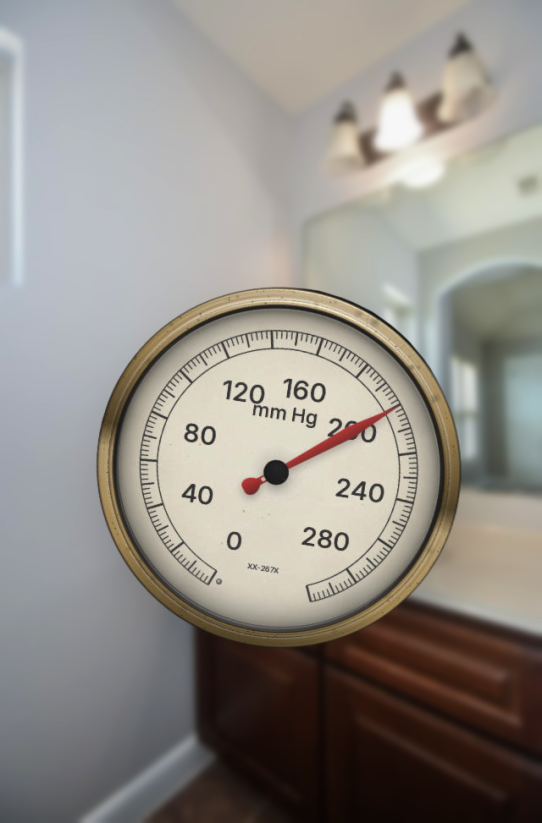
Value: 200 mmHg
